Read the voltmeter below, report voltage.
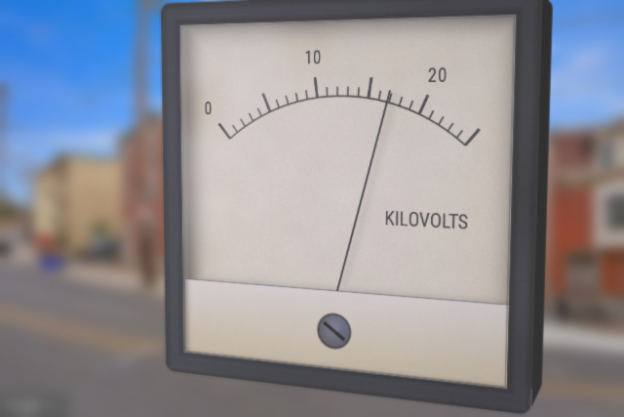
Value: 17 kV
